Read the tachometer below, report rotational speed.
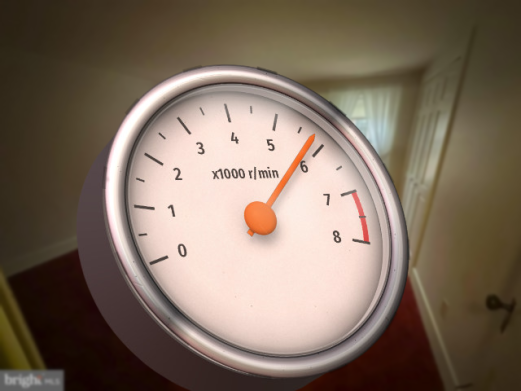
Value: 5750 rpm
